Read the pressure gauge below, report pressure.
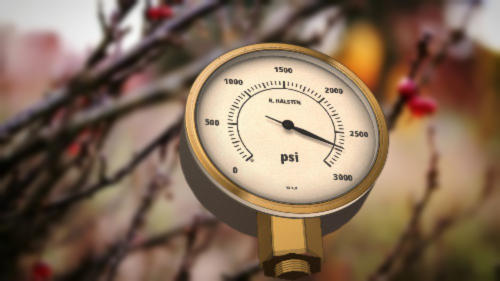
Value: 2750 psi
